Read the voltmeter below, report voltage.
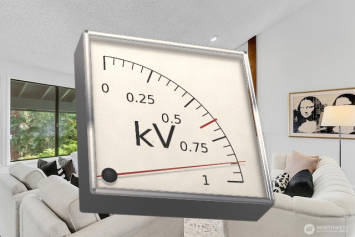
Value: 0.9 kV
